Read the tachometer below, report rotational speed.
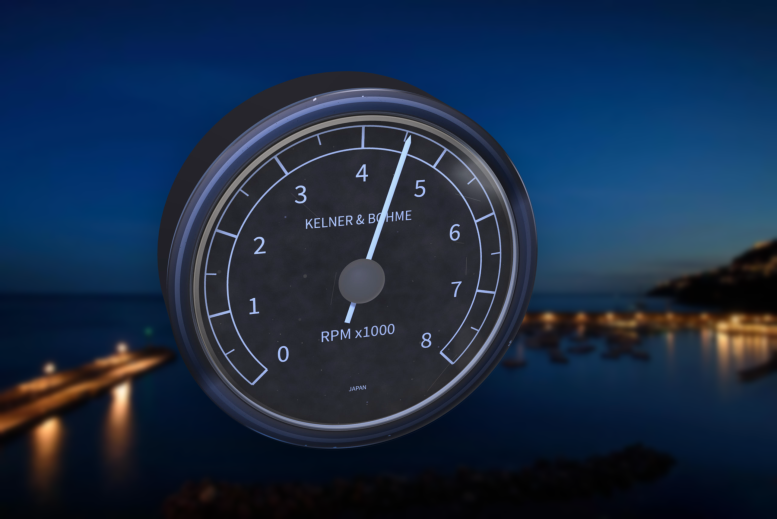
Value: 4500 rpm
